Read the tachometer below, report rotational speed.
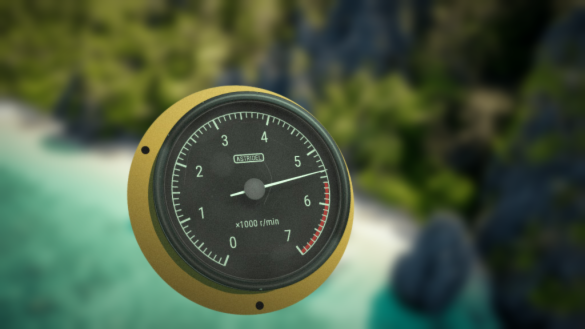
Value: 5400 rpm
